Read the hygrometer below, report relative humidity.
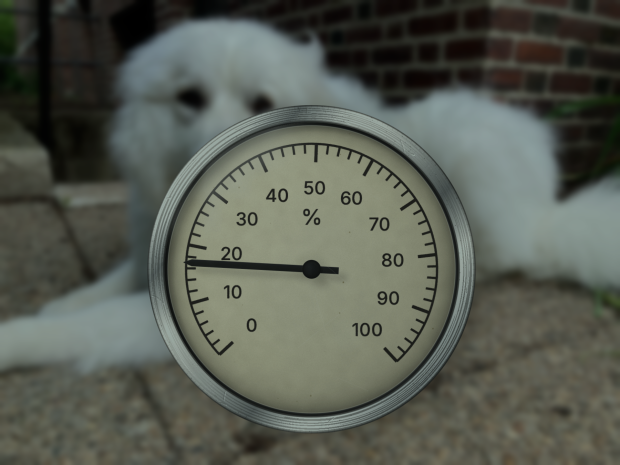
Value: 17 %
